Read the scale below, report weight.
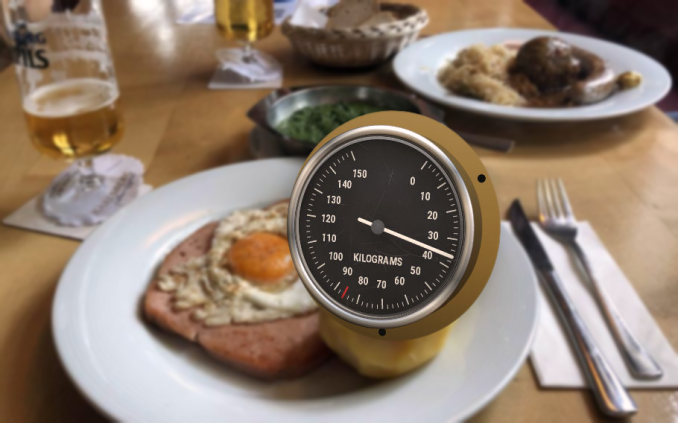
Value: 36 kg
